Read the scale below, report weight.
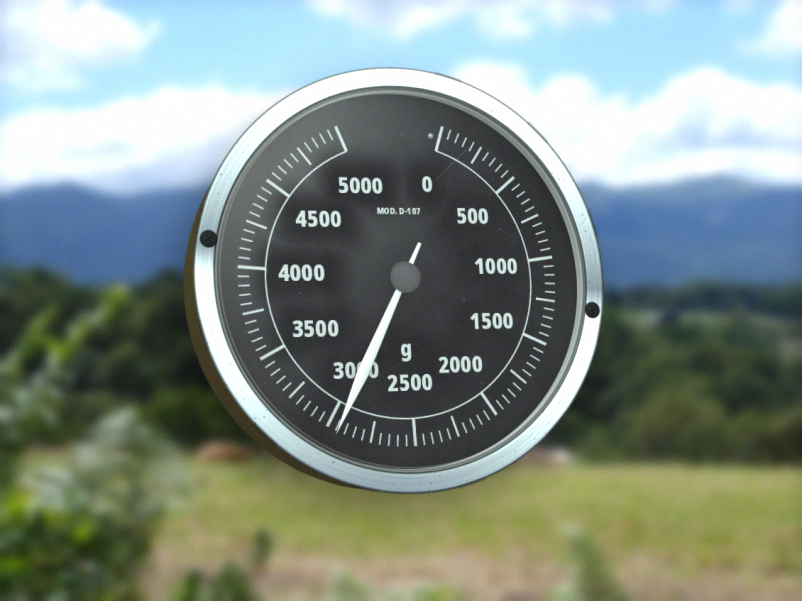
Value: 2950 g
